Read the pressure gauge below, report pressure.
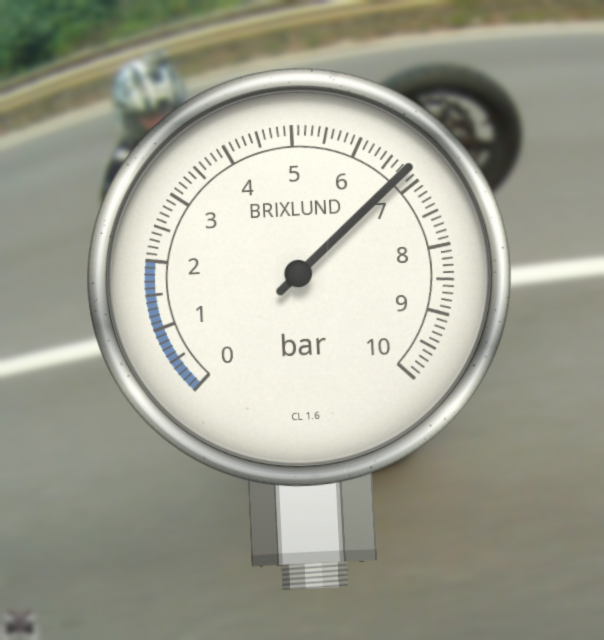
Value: 6.8 bar
